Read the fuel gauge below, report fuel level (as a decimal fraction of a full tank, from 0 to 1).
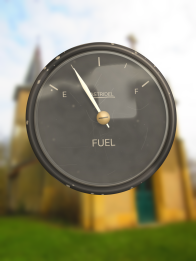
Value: 0.25
